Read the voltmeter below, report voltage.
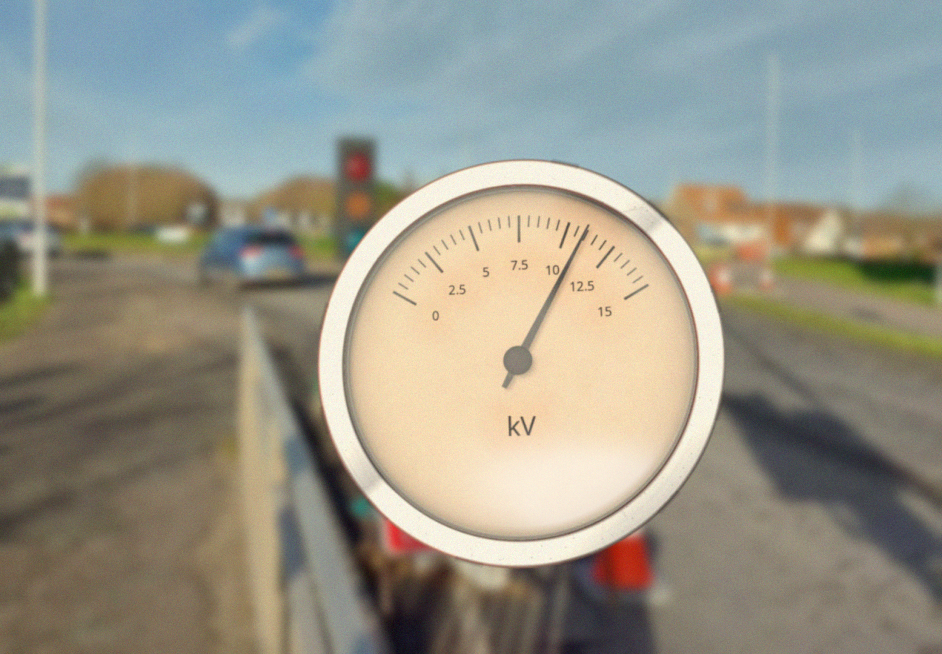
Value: 11 kV
